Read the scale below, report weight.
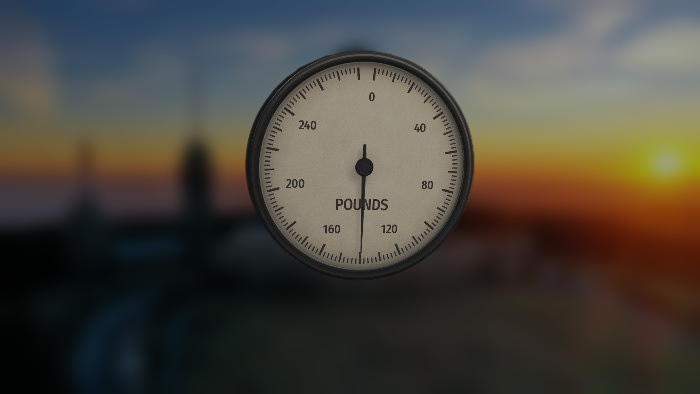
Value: 140 lb
